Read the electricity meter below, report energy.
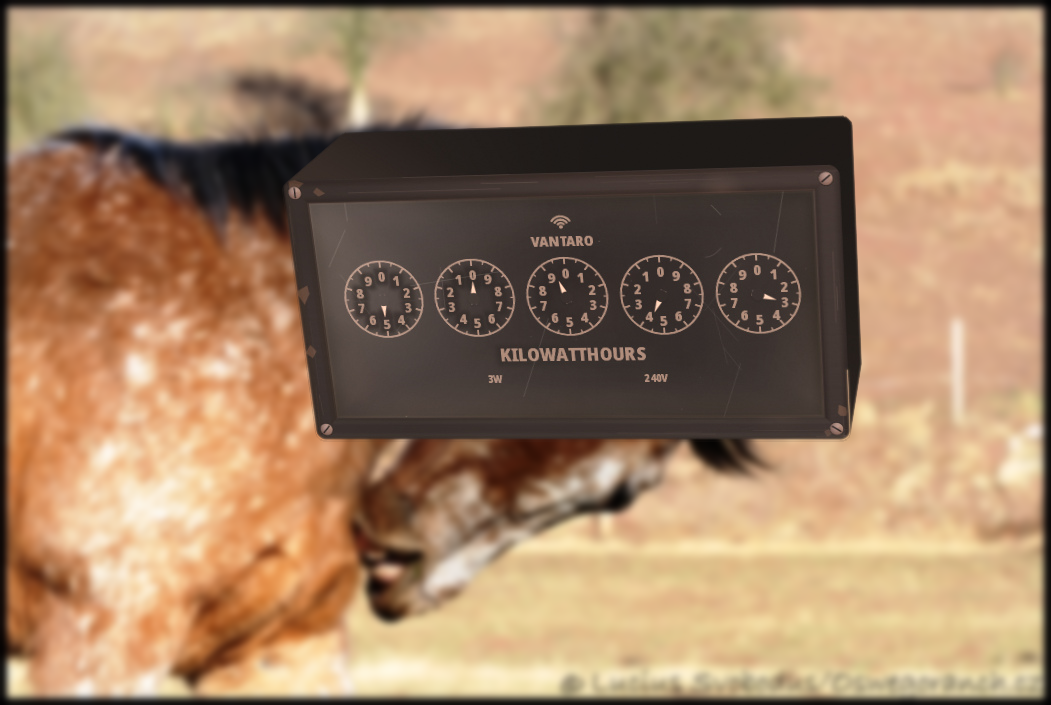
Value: 49943 kWh
